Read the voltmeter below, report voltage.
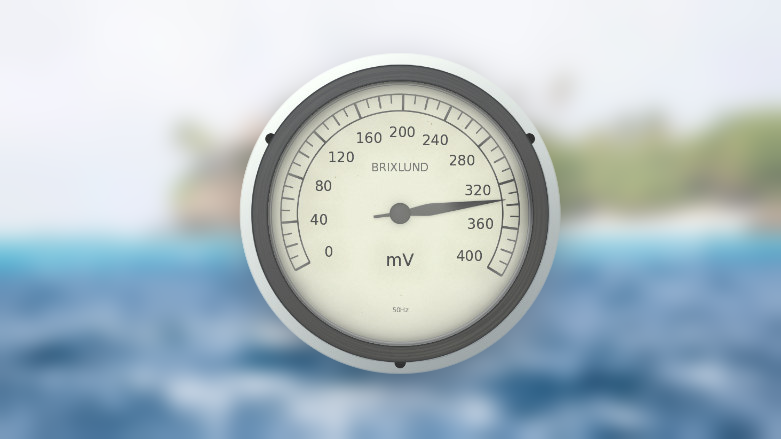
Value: 335 mV
